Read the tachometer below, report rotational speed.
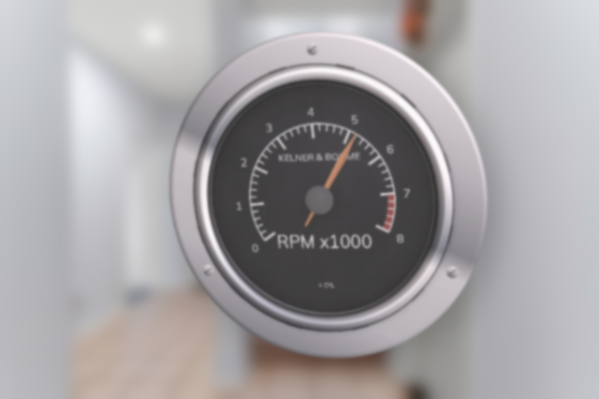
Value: 5200 rpm
